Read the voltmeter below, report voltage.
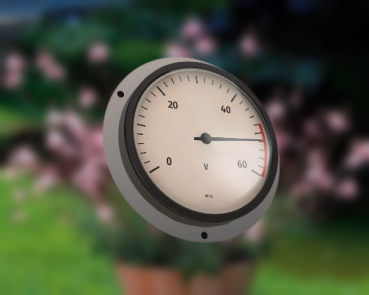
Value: 52 V
